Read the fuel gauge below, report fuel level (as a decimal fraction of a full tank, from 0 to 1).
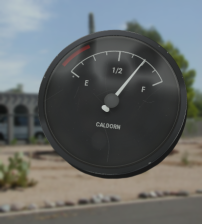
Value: 0.75
